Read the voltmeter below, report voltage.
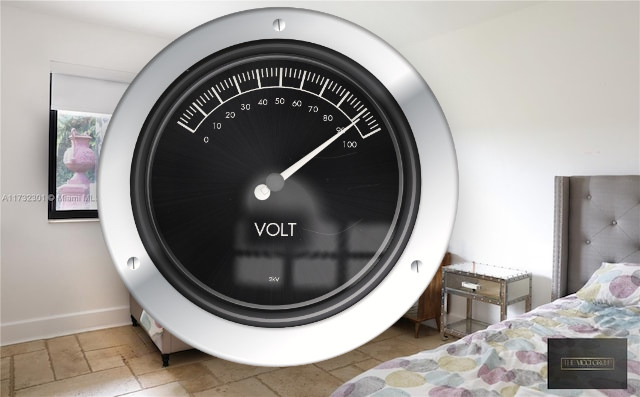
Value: 92 V
